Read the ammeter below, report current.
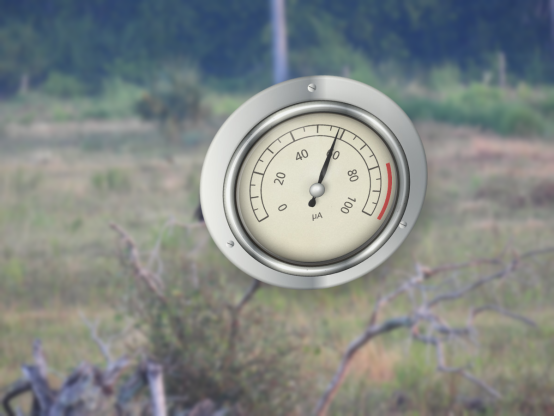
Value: 57.5 µA
